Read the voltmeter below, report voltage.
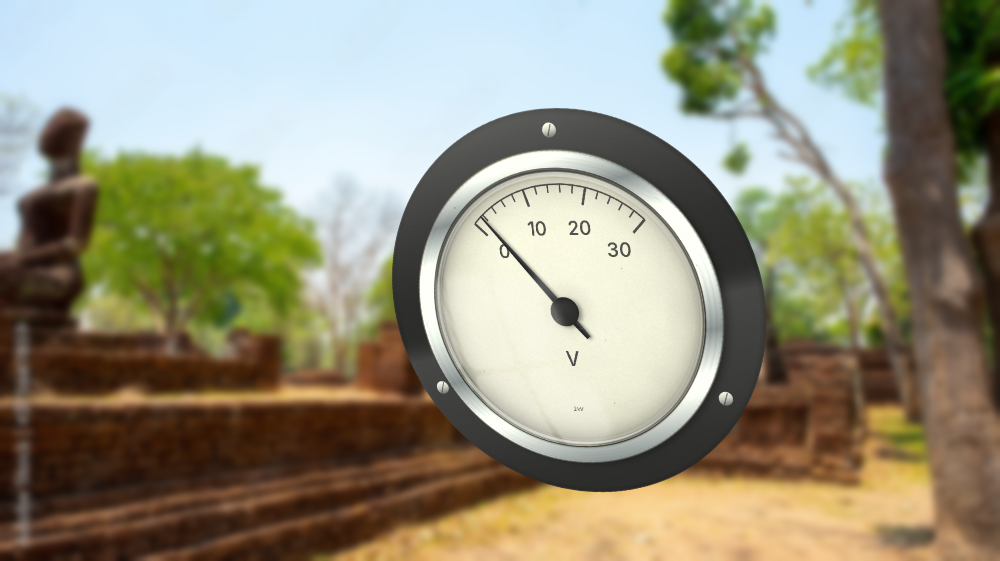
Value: 2 V
